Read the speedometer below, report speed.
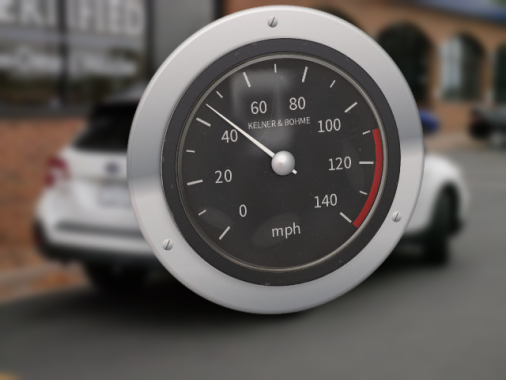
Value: 45 mph
